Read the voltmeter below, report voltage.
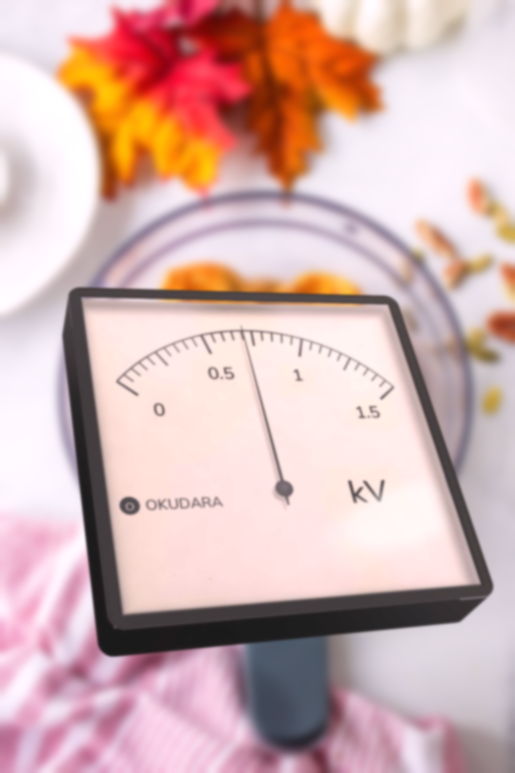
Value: 0.7 kV
